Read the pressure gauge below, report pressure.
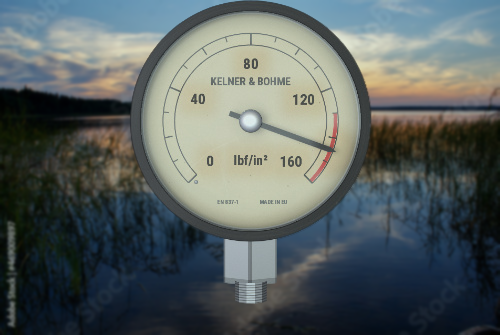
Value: 145 psi
